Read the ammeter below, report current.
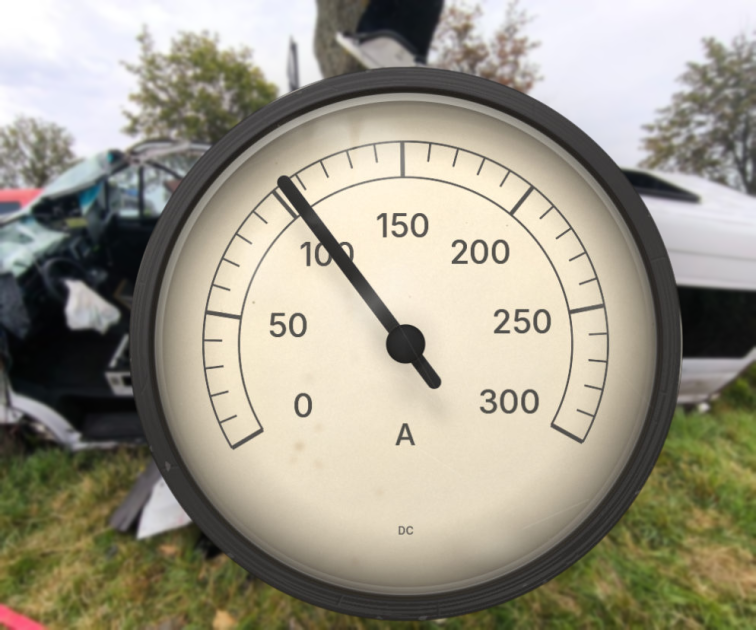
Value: 105 A
